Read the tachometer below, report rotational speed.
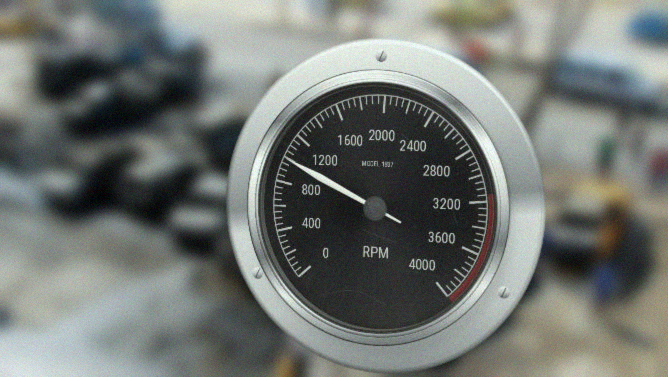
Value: 1000 rpm
